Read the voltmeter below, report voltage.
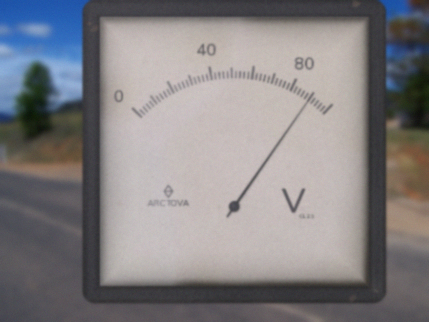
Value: 90 V
